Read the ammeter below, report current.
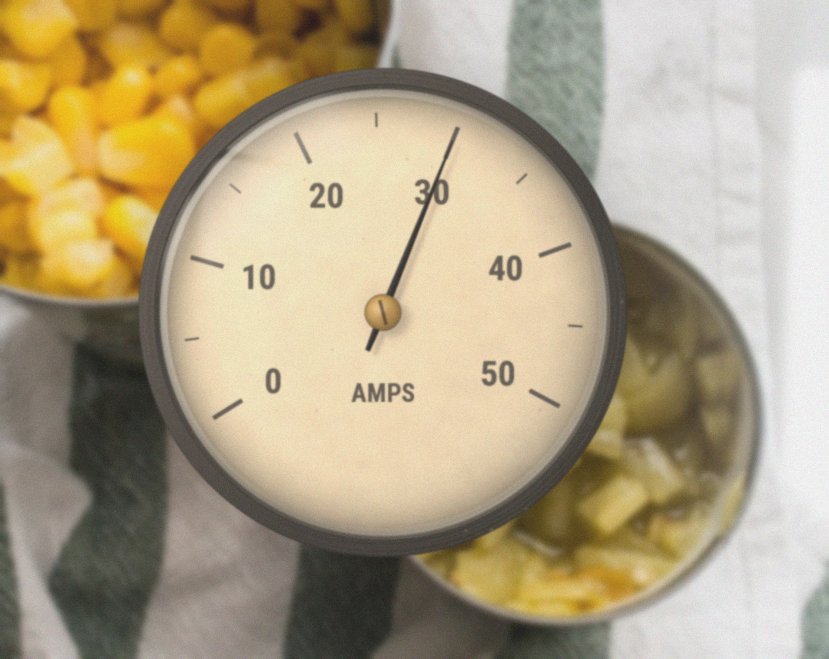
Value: 30 A
